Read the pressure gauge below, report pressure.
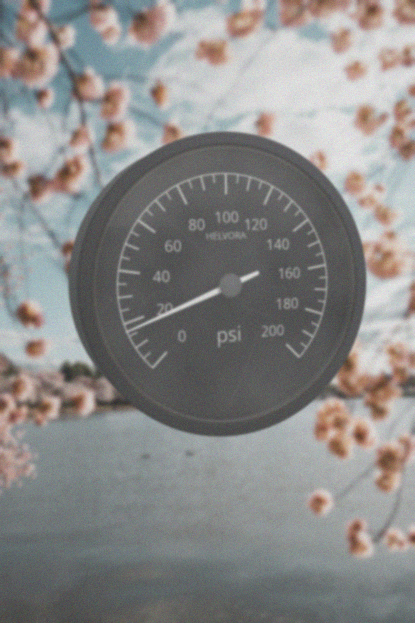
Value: 17.5 psi
